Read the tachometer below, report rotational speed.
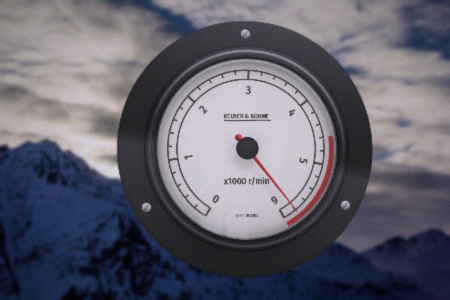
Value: 5800 rpm
